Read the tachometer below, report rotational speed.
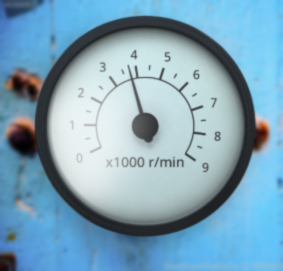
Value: 3750 rpm
